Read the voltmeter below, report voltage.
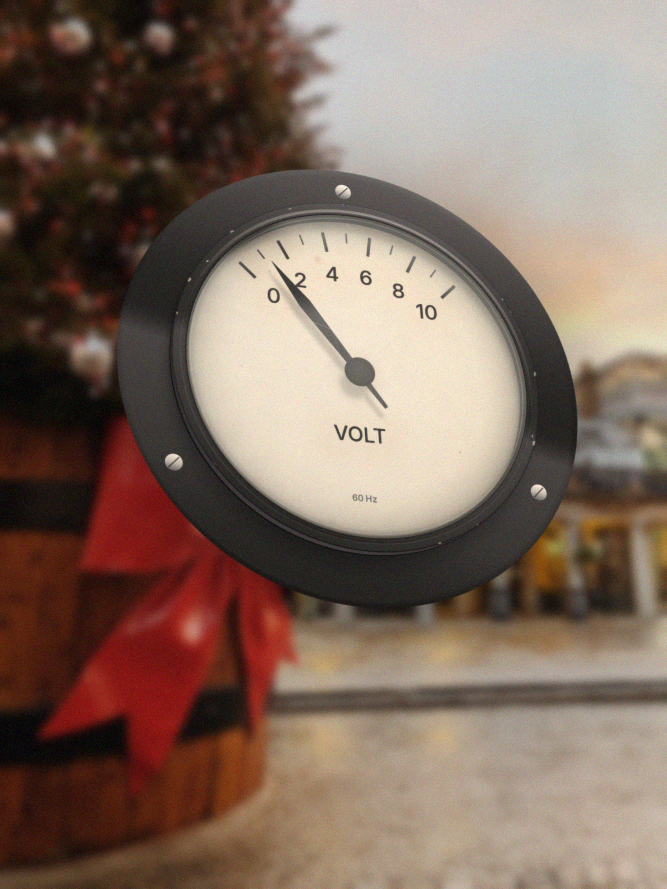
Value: 1 V
